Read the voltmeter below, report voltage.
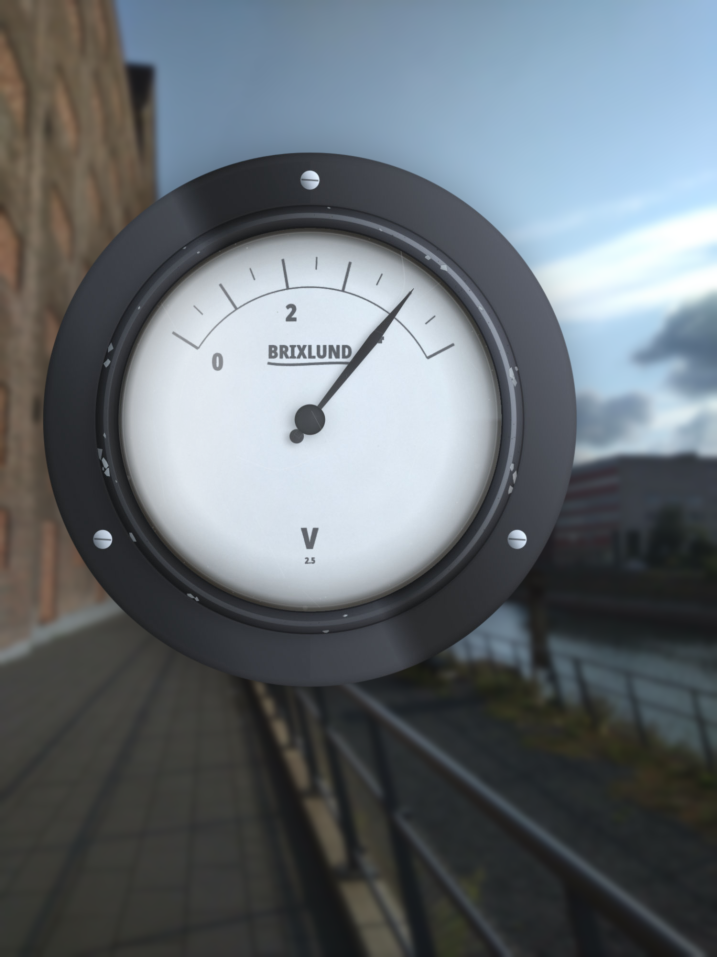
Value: 4 V
